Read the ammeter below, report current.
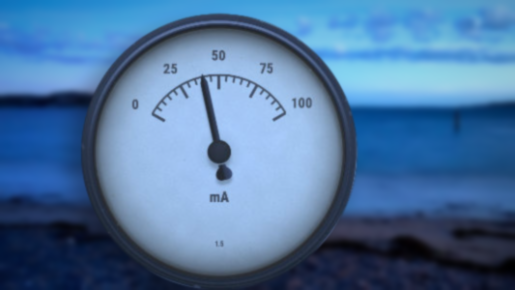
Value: 40 mA
